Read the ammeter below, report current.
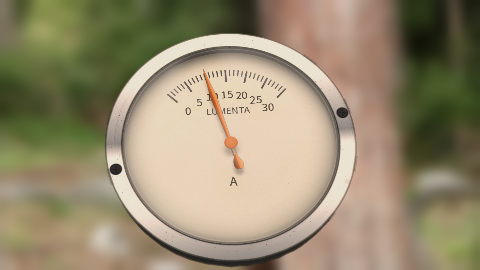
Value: 10 A
